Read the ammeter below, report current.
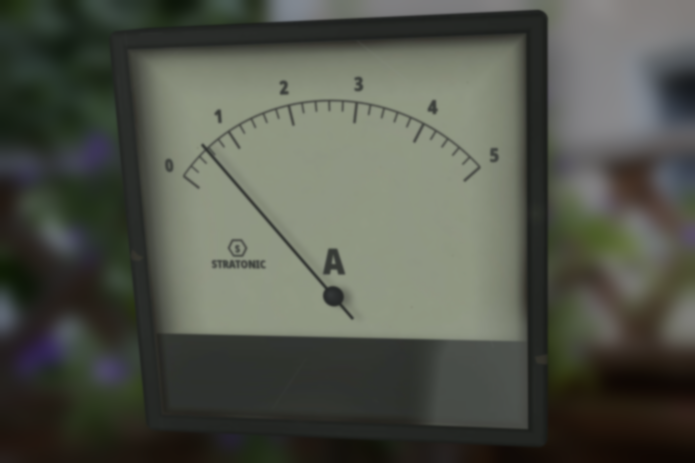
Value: 0.6 A
